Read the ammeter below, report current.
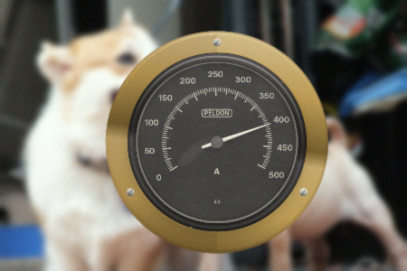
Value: 400 A
